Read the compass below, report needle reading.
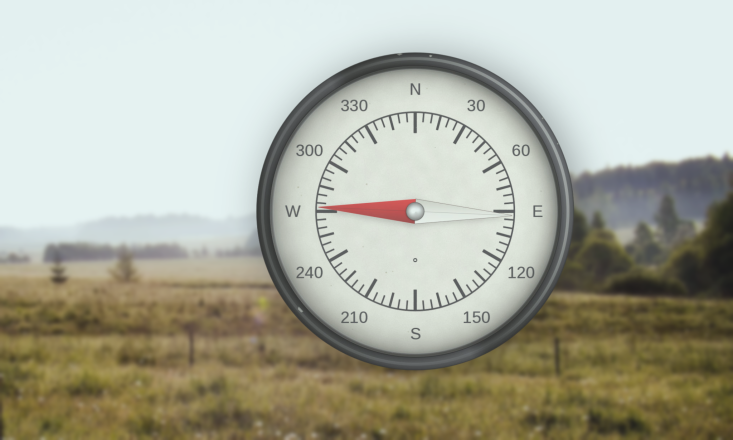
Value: 272.5 °
